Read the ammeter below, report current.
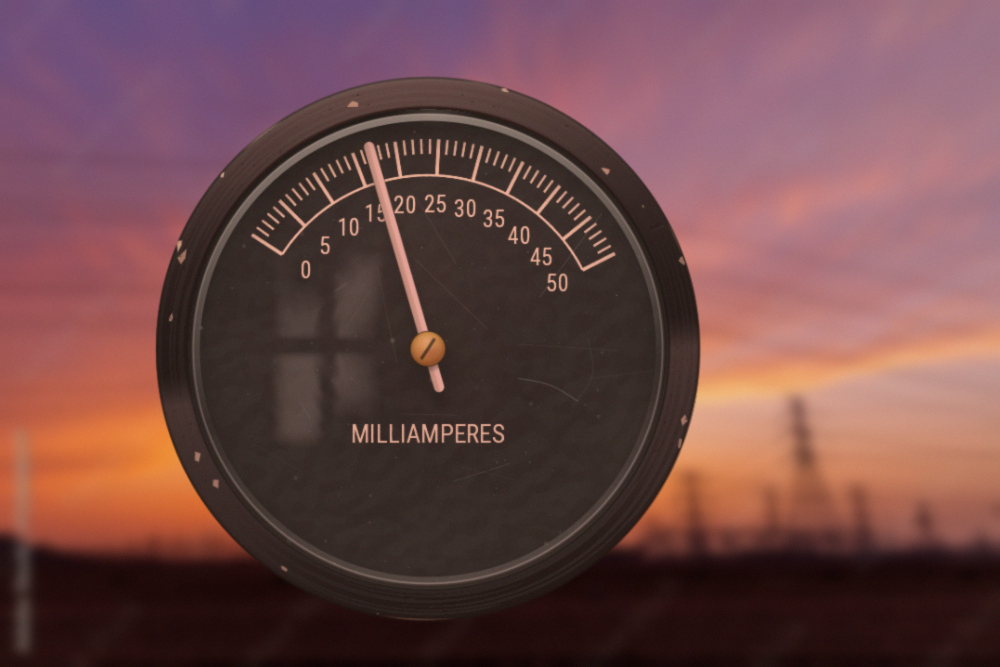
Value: 17 mA
